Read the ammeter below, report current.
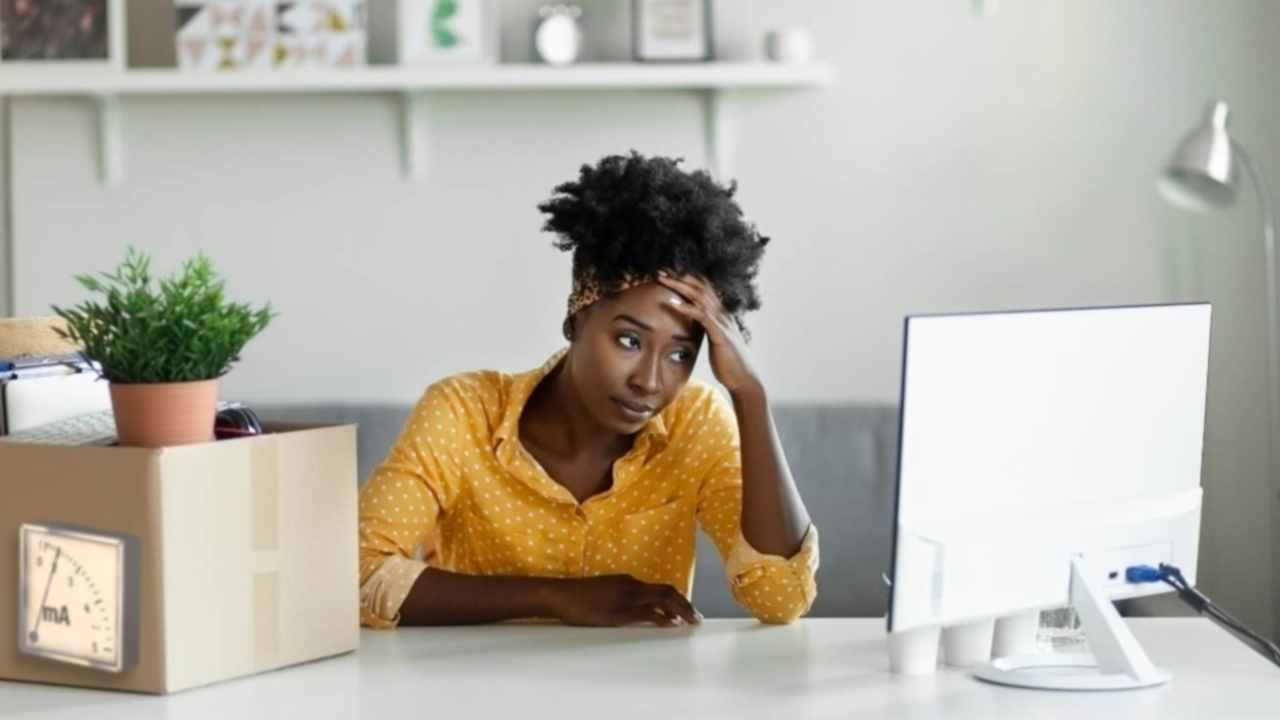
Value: 2 mA
